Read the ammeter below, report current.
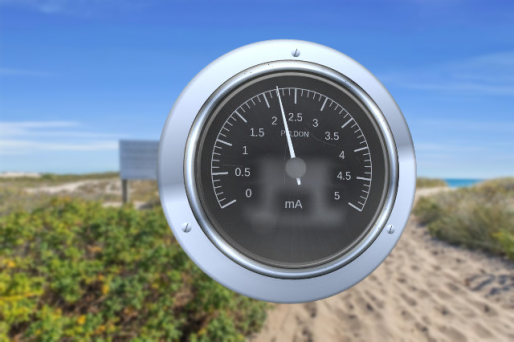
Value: 2.2 mA
